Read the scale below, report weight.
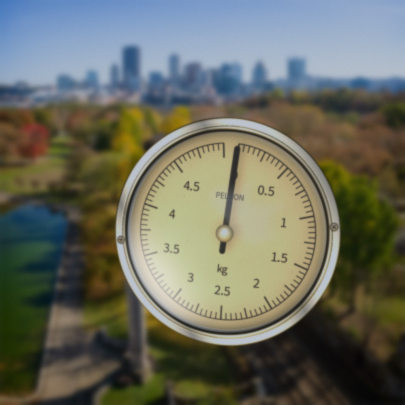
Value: 0 kg
